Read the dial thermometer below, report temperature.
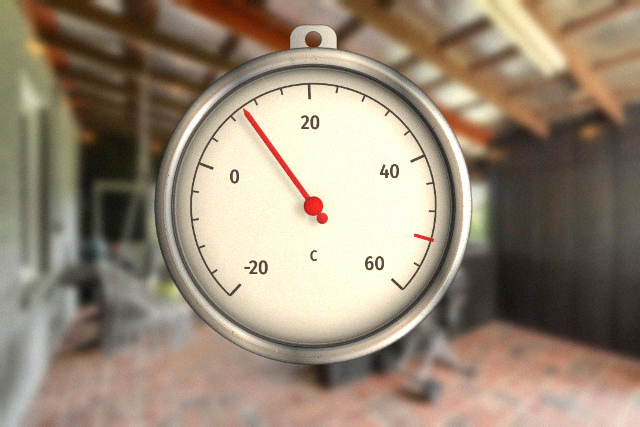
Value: 10 °C
